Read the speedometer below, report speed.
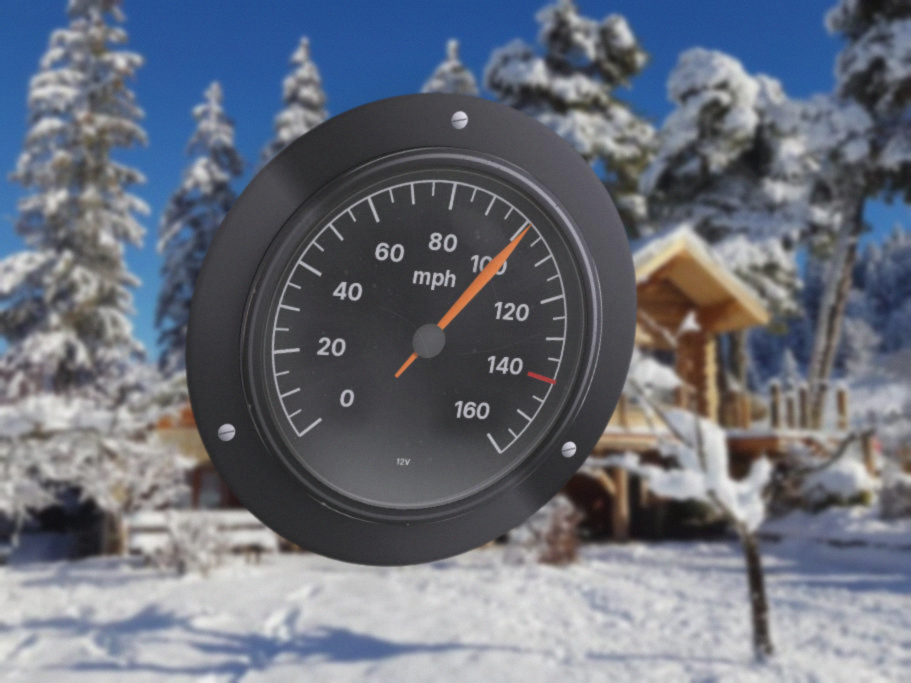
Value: 100 mph
